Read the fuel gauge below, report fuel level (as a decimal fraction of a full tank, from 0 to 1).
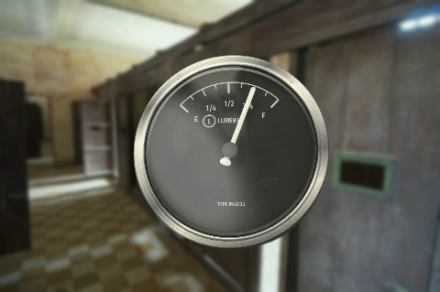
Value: 0.75
